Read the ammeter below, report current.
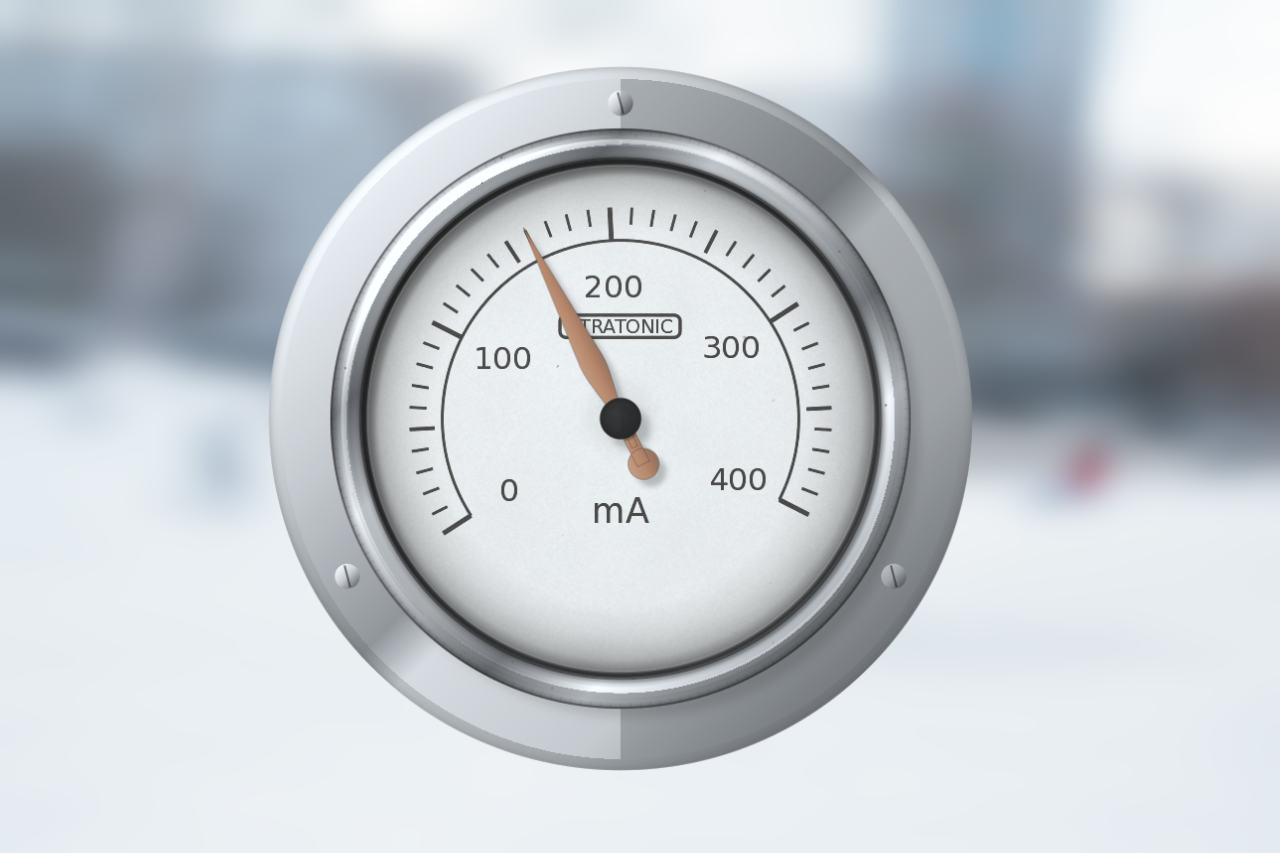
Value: 160 mA
